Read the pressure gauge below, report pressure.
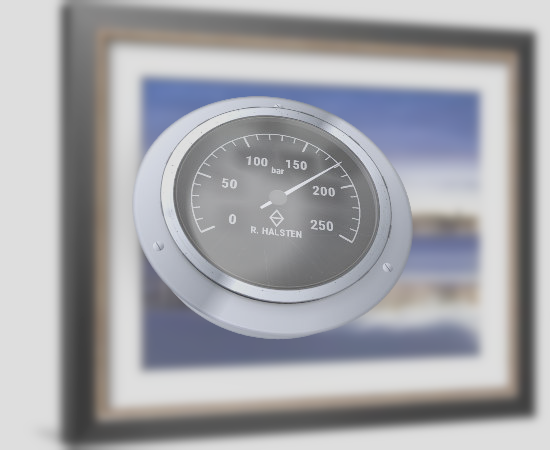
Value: 180 bar
